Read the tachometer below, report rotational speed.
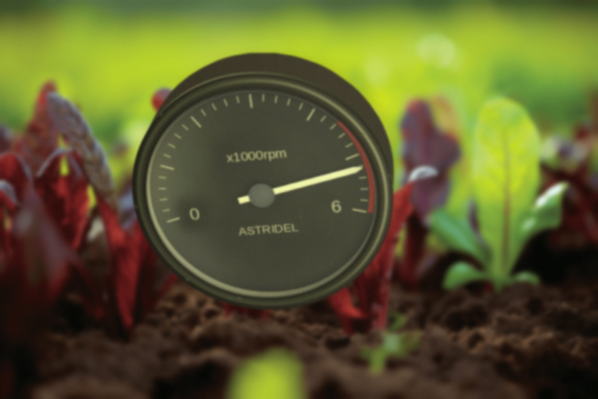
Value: 5200 rpm
